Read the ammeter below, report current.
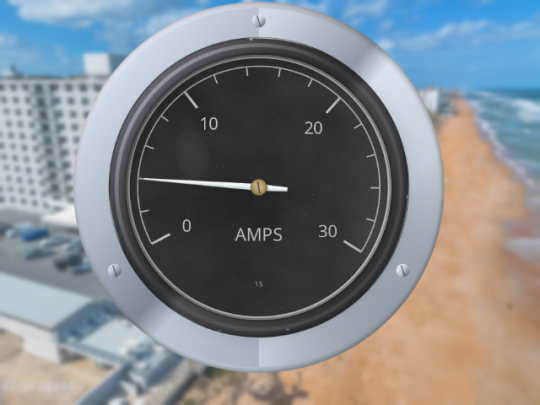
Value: 4 A
